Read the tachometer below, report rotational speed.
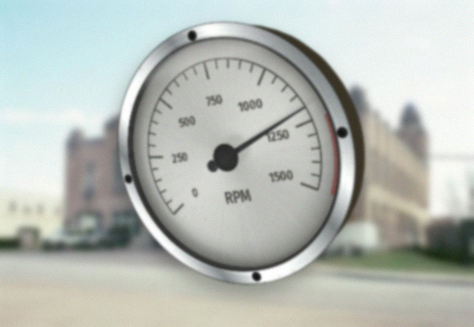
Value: 1200 rpm
